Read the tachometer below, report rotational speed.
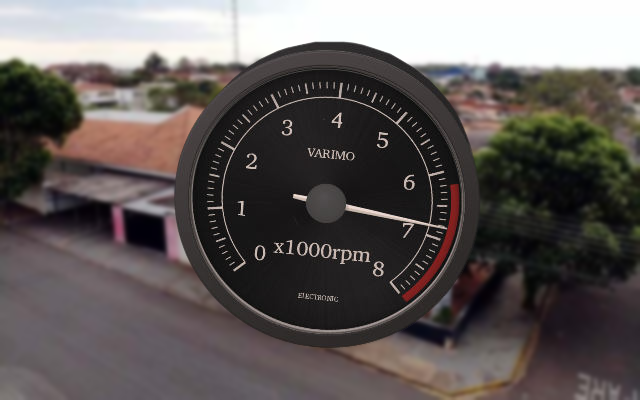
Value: 6800 rpm
